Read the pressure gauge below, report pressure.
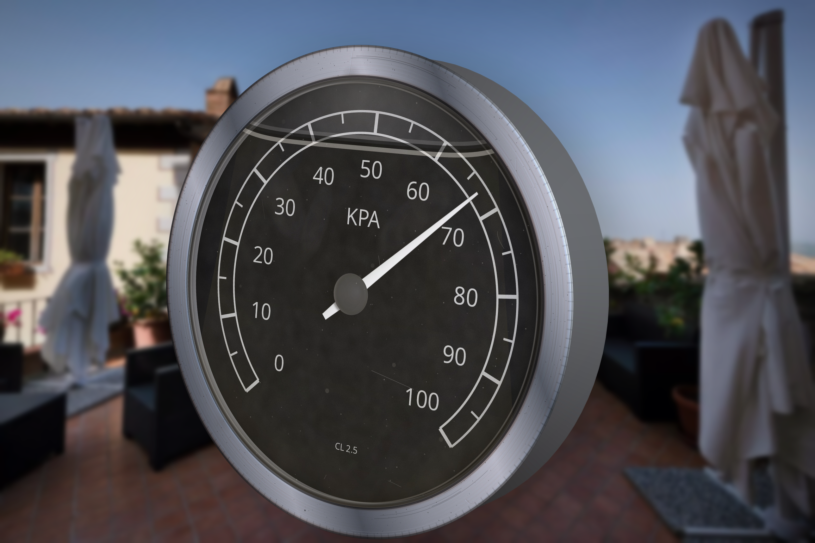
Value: 67.5 kPa
